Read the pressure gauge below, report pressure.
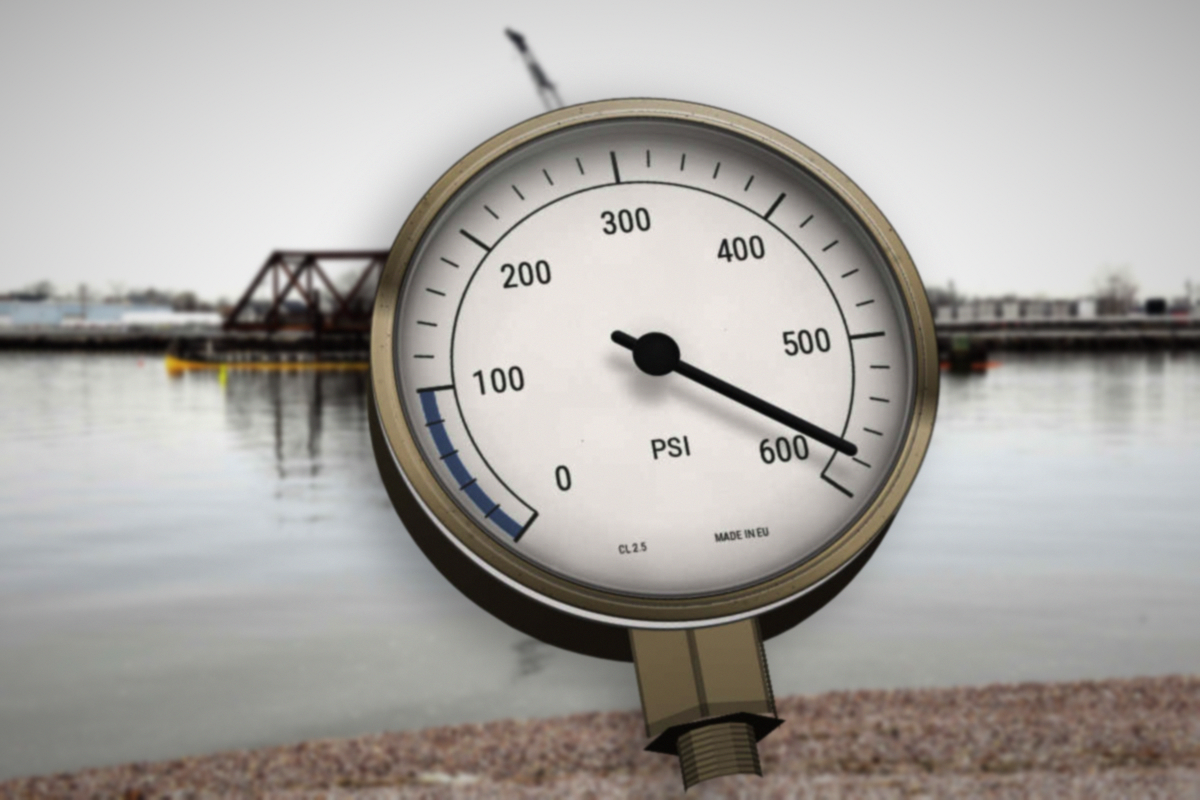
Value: 580 psi
